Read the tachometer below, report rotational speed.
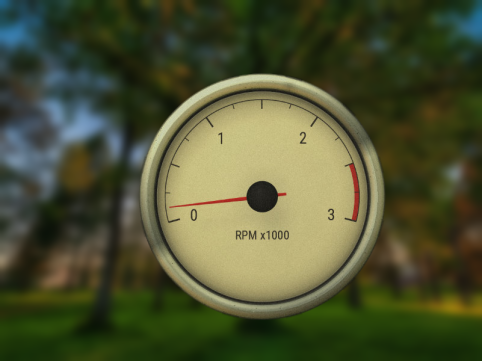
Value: 125 rpm
